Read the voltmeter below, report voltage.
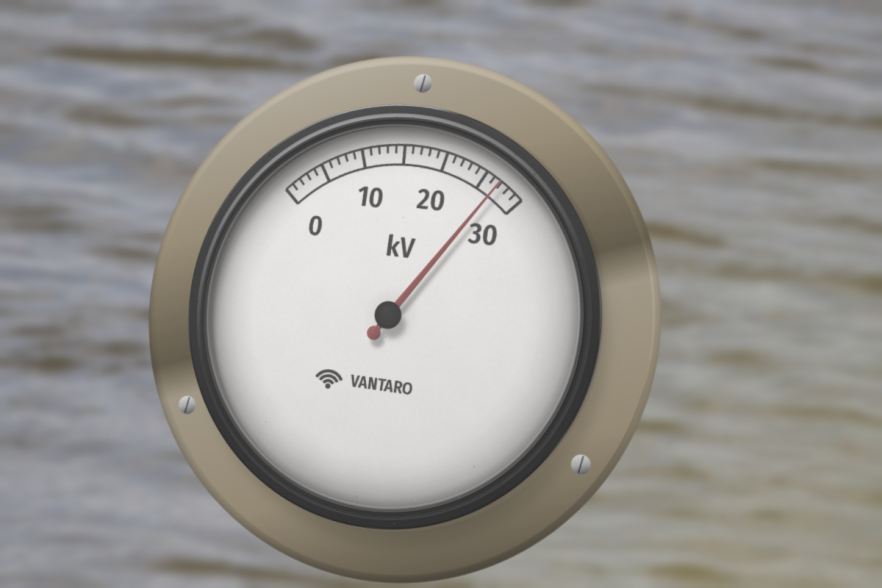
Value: 27 kV
